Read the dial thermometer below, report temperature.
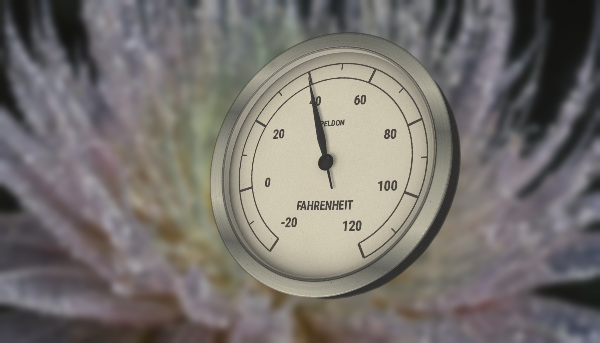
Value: 40 °F
